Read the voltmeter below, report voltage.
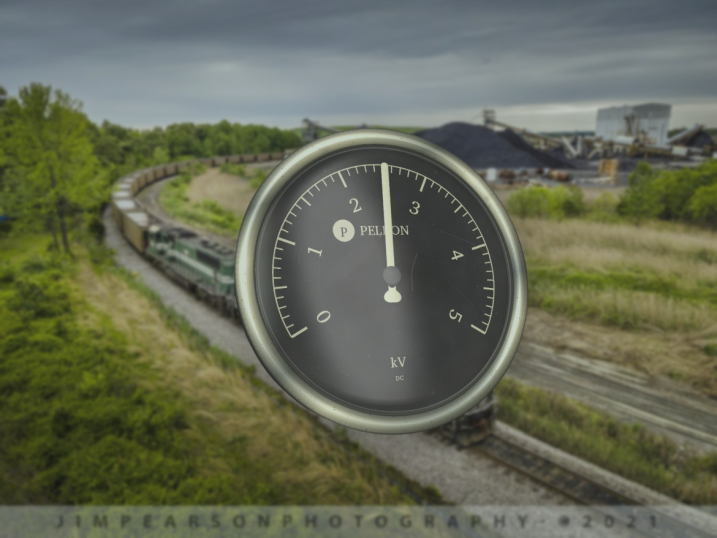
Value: 2.5 kV
